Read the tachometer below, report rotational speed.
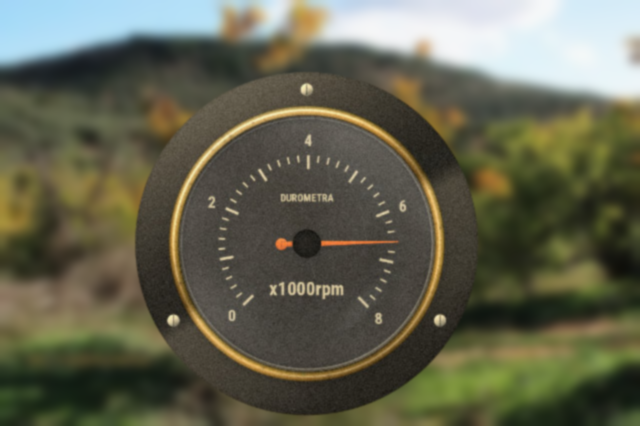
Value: 6600 rpm
